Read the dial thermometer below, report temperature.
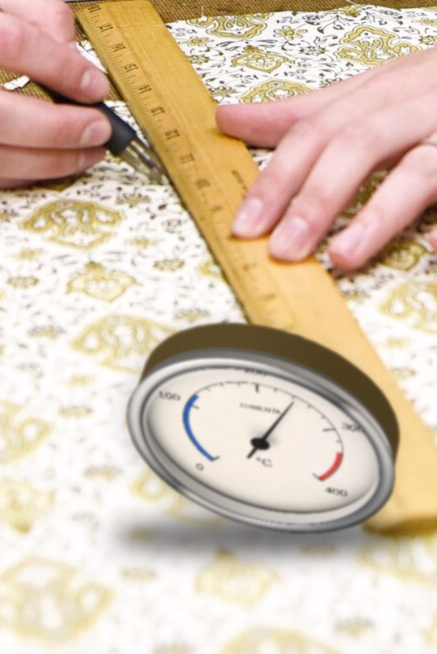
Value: 240 °C
